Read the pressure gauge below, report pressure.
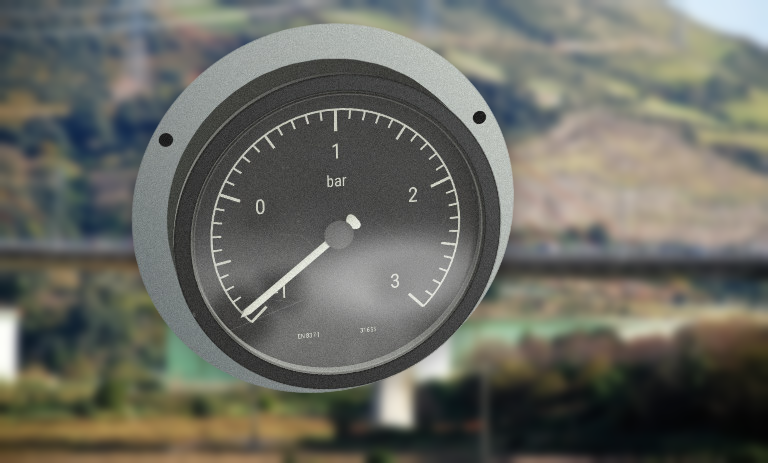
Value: -0.9 bar
